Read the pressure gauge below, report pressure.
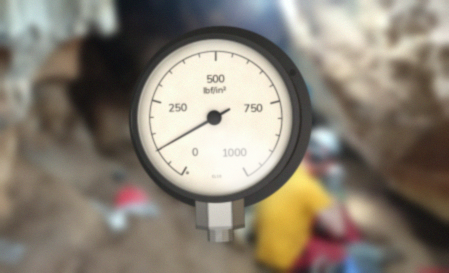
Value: 100 psi
